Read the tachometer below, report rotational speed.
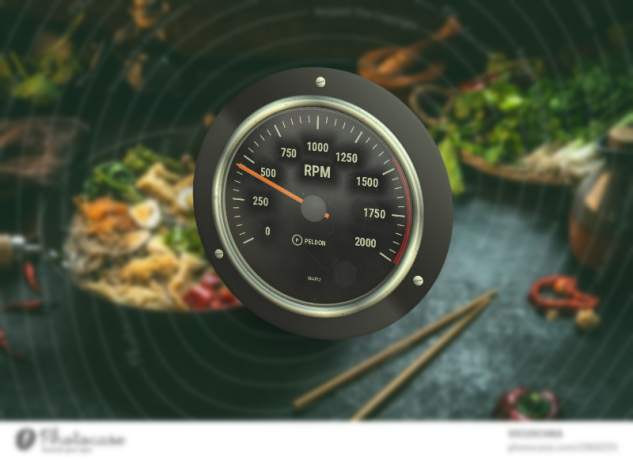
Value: 450 rpm
